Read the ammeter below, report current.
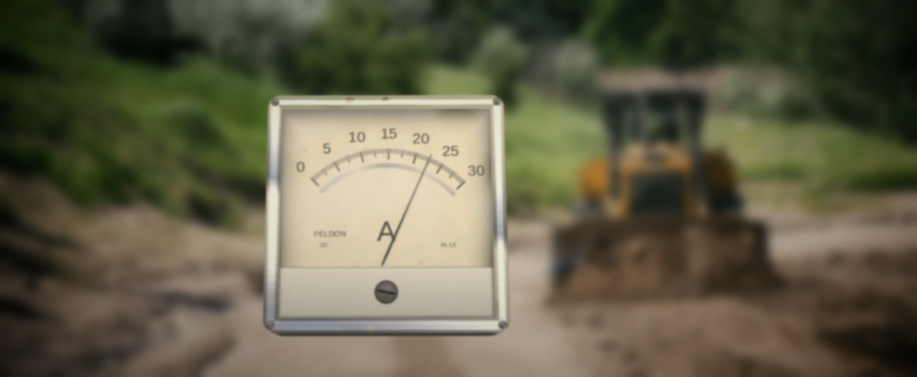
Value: 22.5 A
